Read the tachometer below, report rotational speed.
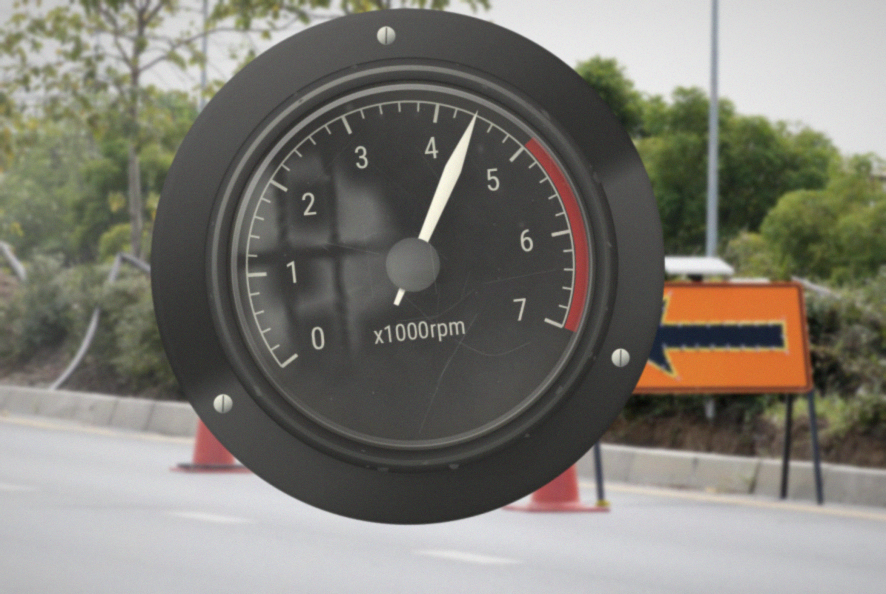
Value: 4400 rpm
